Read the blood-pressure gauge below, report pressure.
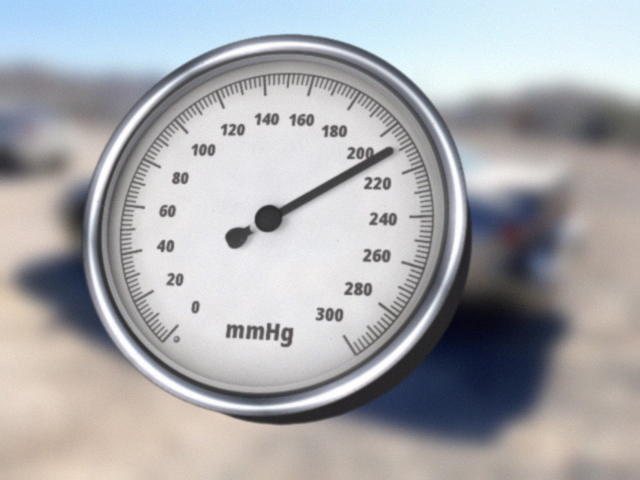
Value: 210 mmHg
